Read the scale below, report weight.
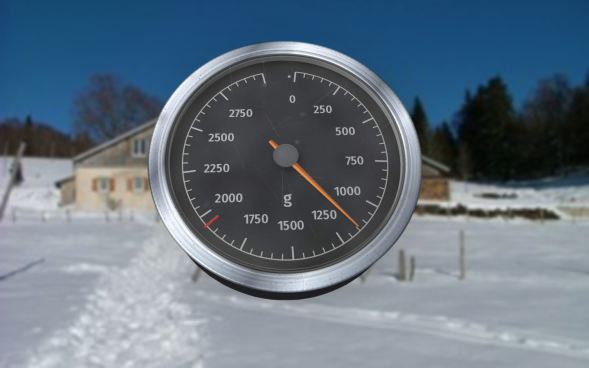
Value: 1150 g
